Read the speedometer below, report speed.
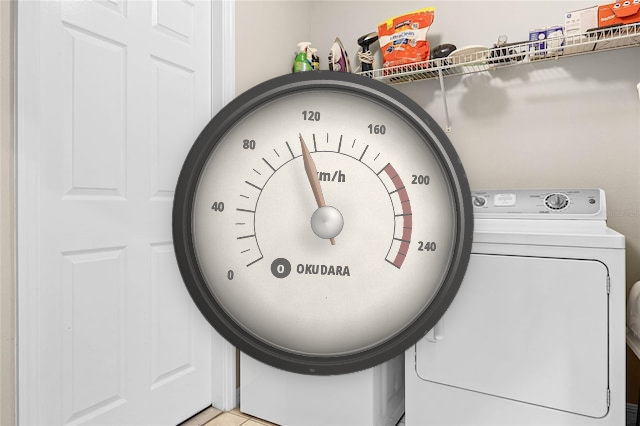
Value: 110 km/h
